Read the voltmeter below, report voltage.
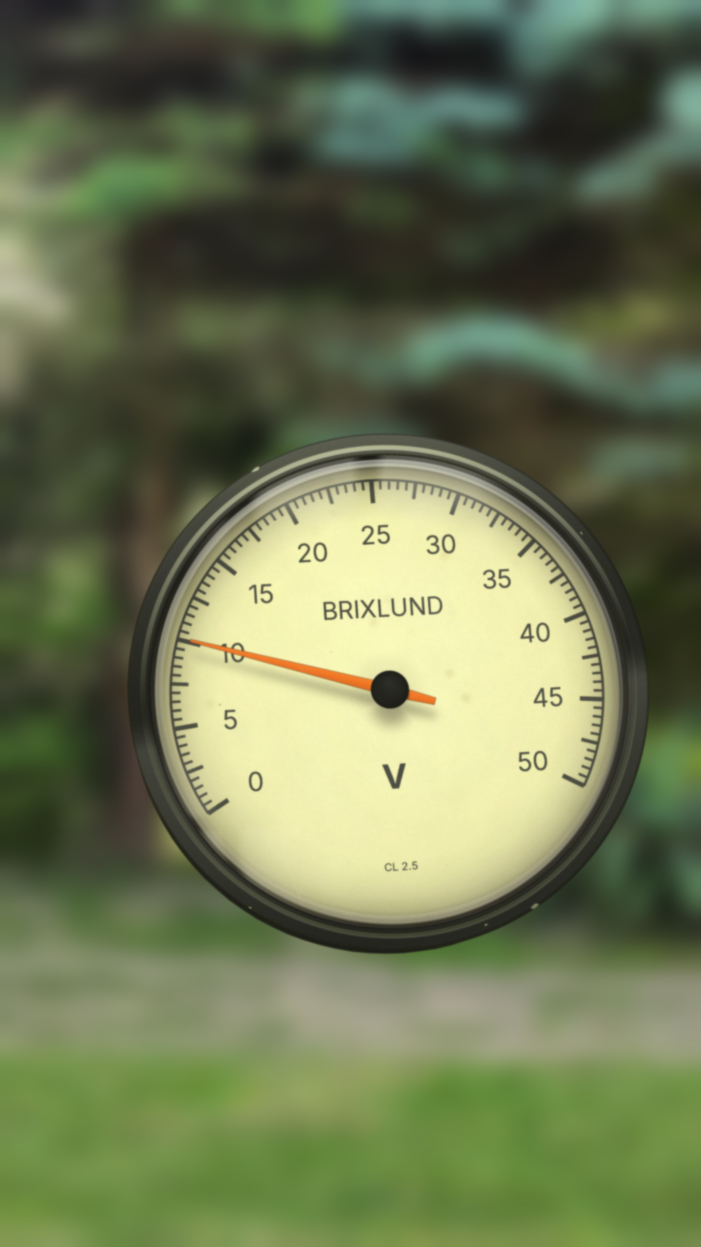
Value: 10 V
